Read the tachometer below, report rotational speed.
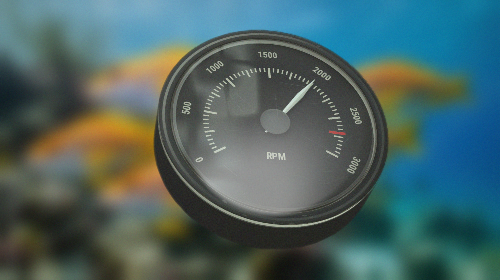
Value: 2000 rpm
